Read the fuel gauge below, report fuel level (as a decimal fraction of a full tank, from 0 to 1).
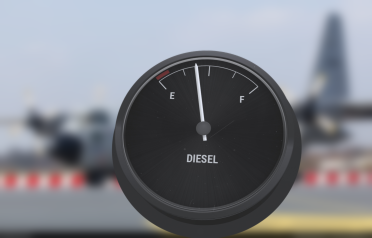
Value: 0.375
